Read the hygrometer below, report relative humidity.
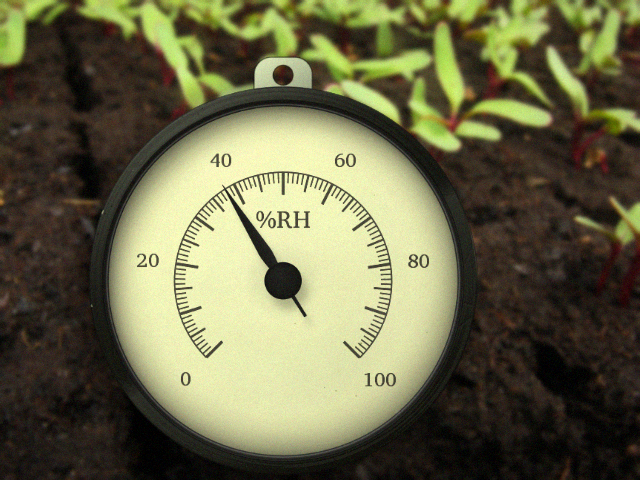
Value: 38 %
